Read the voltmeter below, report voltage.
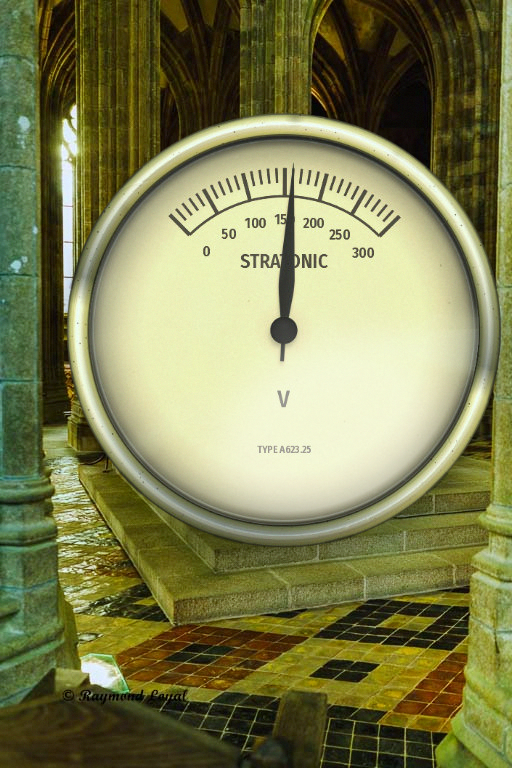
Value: 160 V
